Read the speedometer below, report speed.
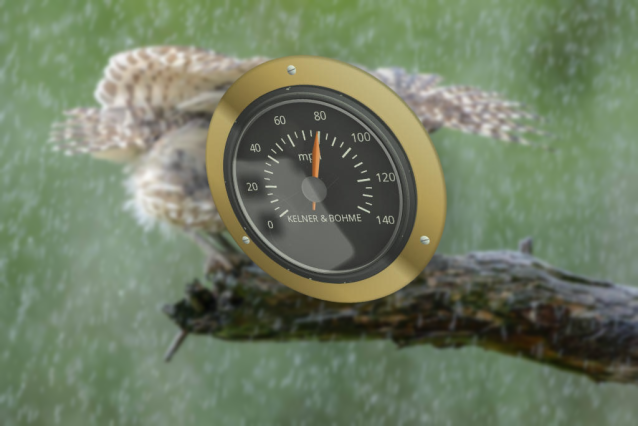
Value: 80 mph
